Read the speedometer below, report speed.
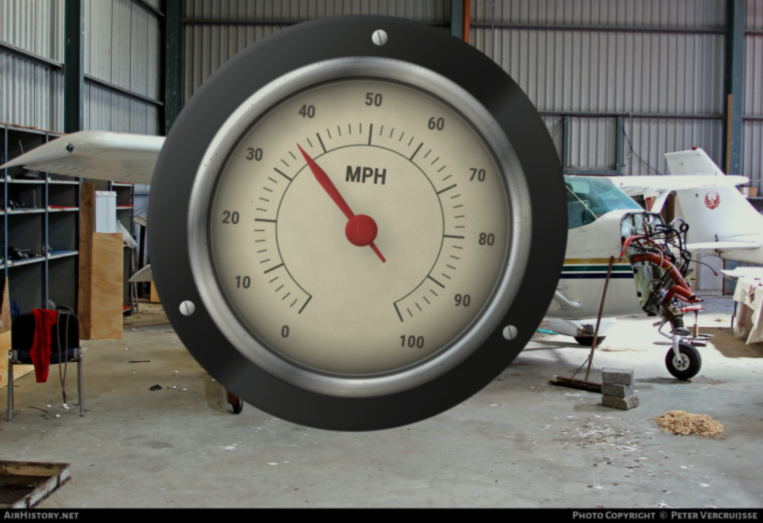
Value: 36 mph
